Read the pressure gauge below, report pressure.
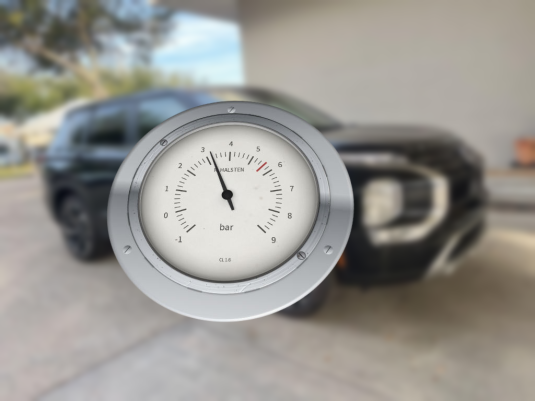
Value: 3.2 bar
